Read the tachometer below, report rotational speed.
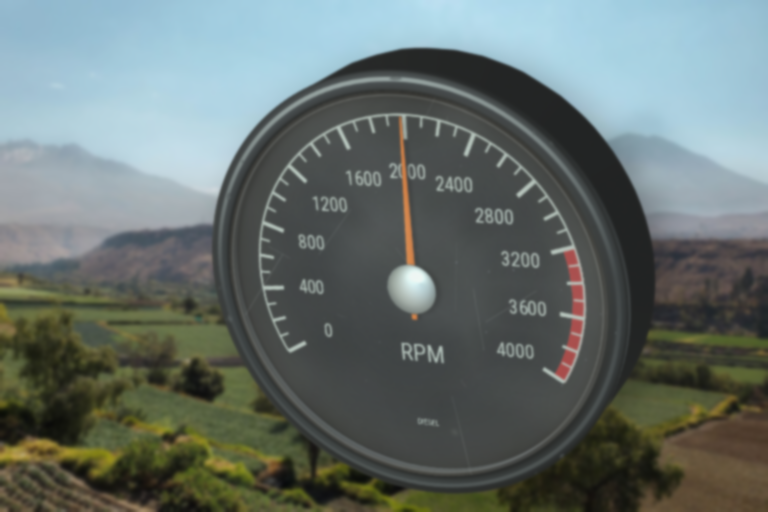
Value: 2000 rpm
